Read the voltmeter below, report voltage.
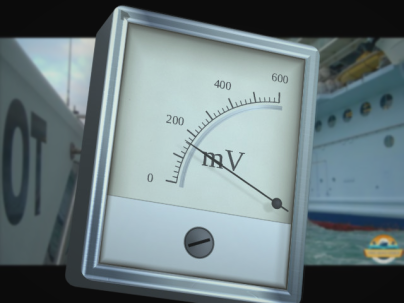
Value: 160 mV
